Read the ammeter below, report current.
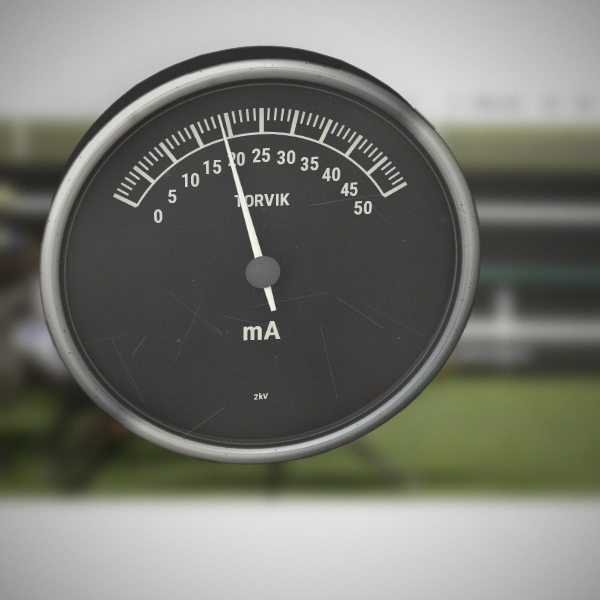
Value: 19 mA
